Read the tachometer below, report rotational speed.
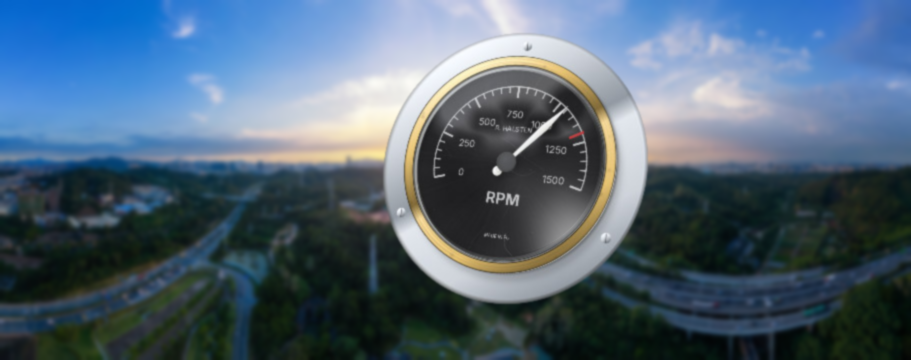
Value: 1050 rpm
